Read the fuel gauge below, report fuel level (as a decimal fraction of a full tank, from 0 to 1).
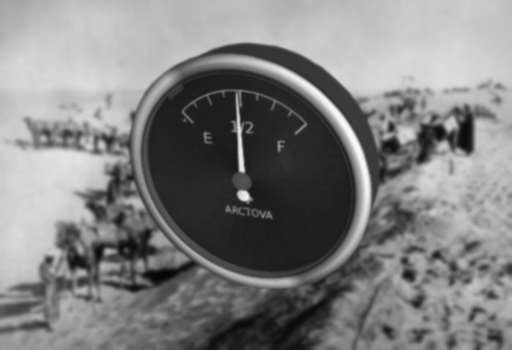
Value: 0.5
